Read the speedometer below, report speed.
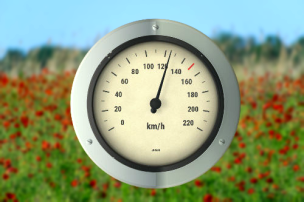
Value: 125 km/h
